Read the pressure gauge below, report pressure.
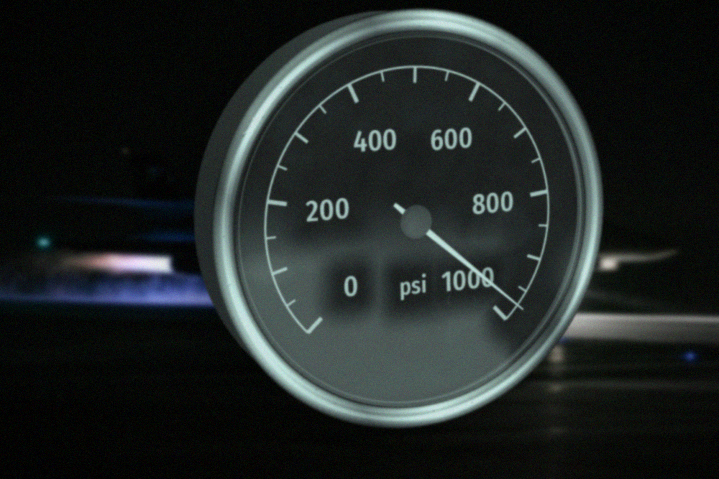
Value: 975 psi
